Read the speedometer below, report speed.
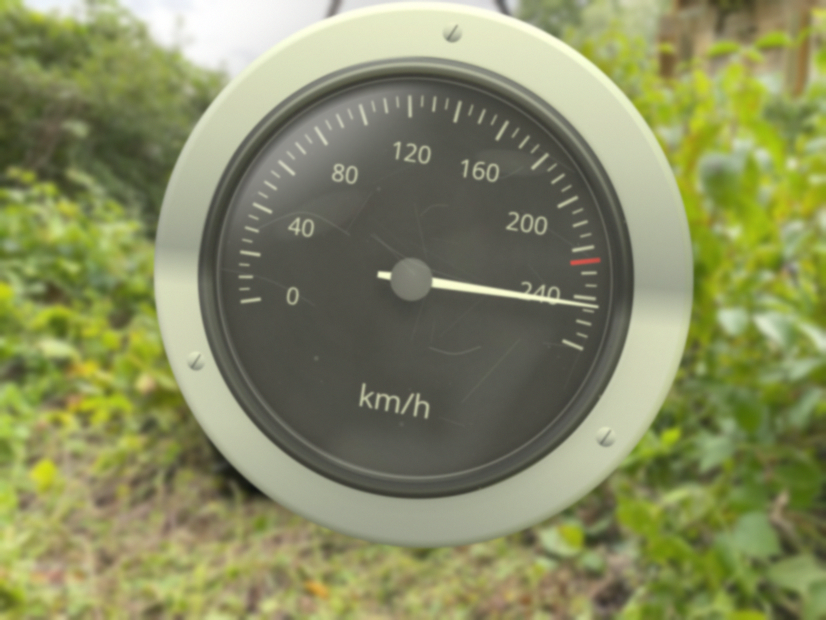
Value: 242.5 km/h
